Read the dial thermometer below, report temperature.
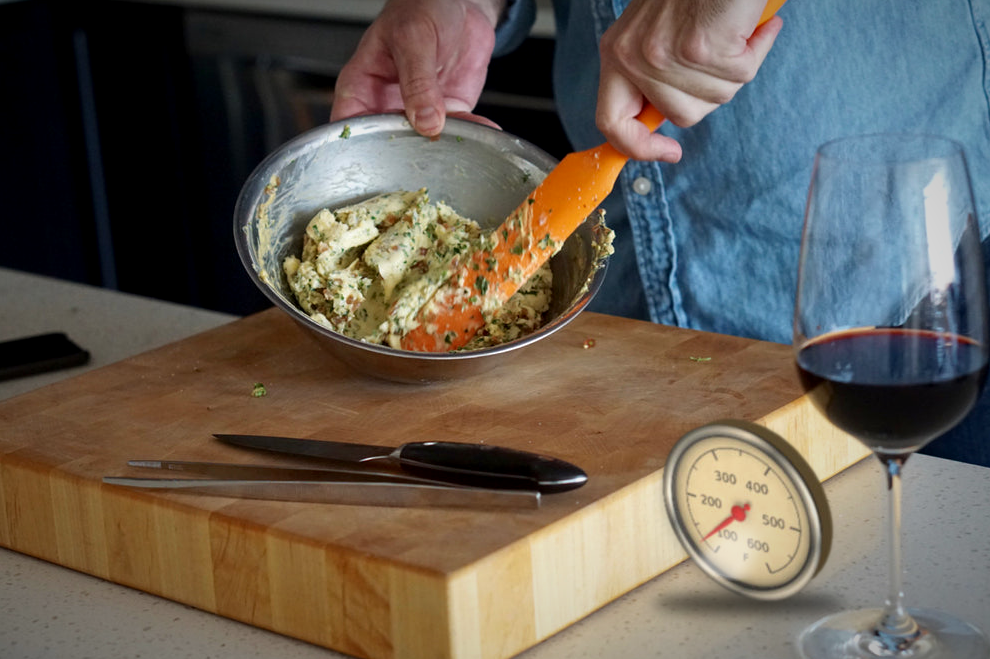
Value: 125 °F
